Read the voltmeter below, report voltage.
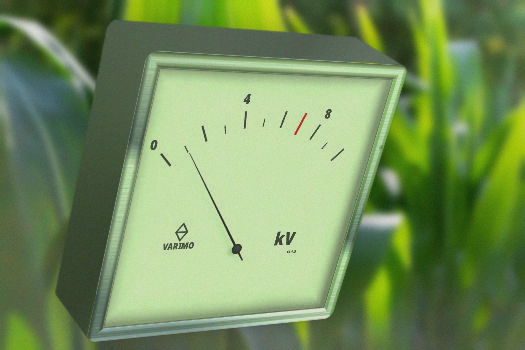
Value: 1 kV
